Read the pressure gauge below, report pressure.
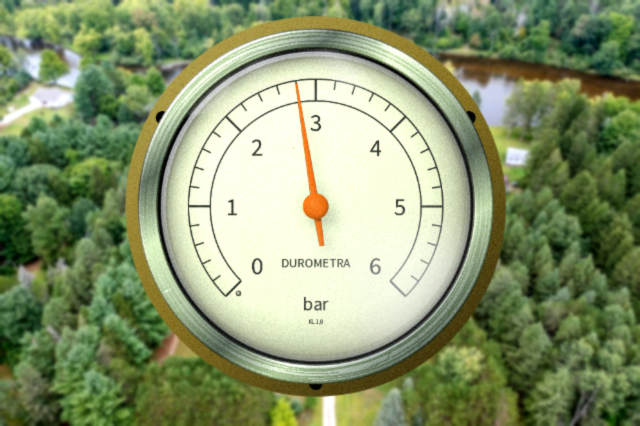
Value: 2.8 bar
